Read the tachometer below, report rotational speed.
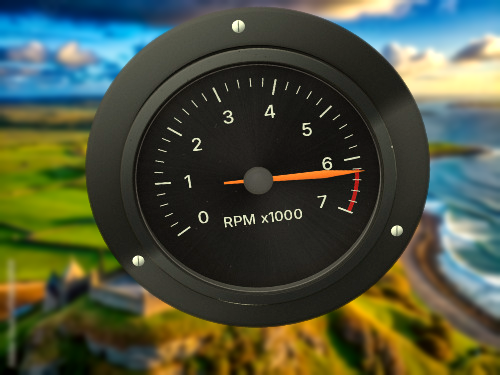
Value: 6200 rpm
